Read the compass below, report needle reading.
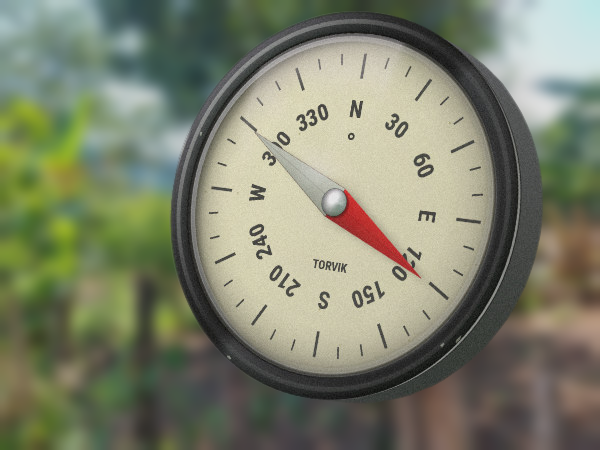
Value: 120 °
